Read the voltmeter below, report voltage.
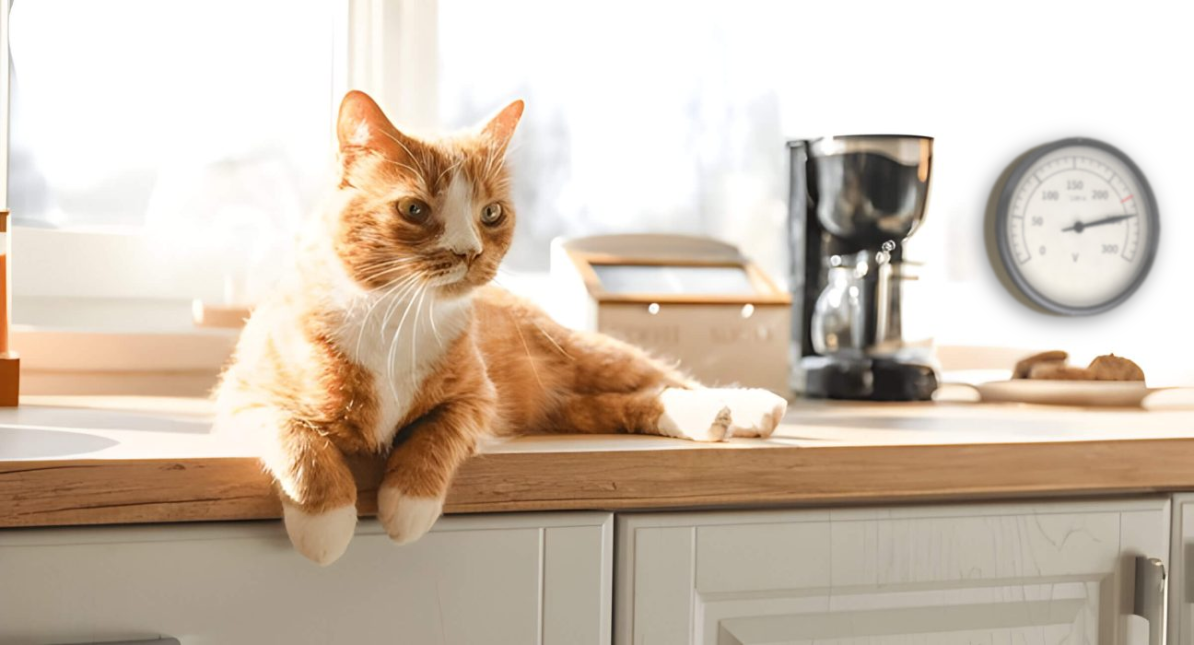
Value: 250 V
